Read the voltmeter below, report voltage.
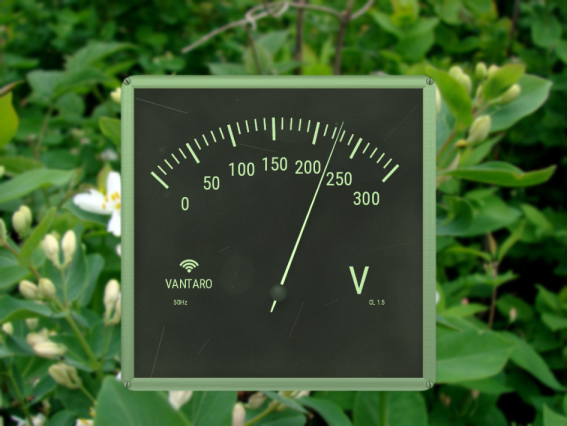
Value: 225 V
